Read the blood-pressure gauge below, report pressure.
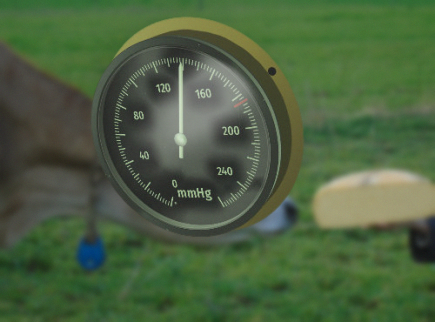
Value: 140 mmHg
